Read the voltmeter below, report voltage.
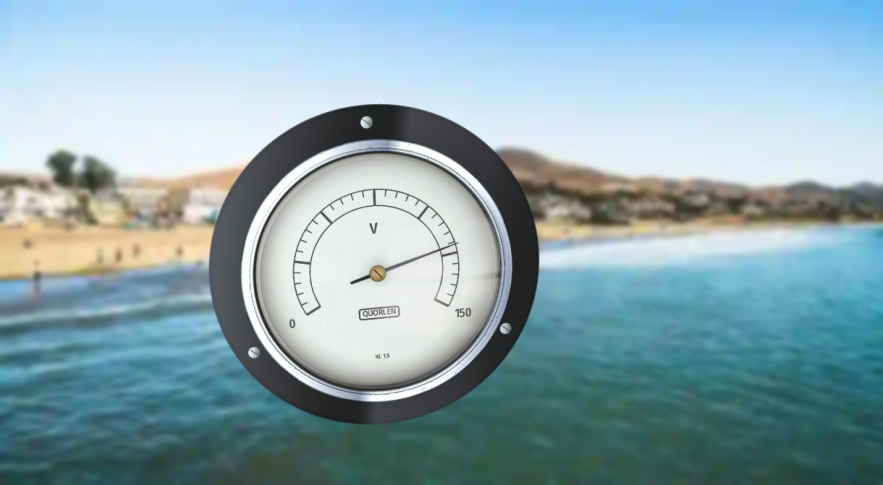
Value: 120 V
